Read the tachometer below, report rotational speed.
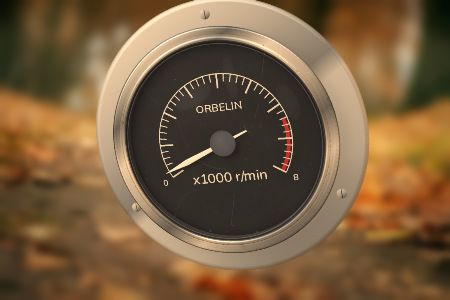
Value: 200 rpm
